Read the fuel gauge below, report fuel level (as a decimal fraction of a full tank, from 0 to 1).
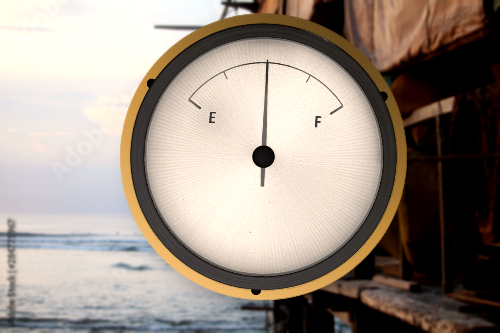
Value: 0.5
